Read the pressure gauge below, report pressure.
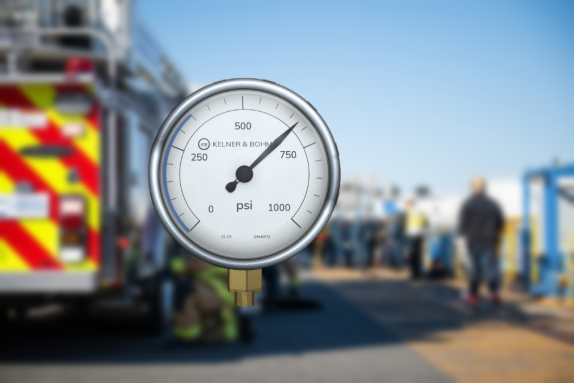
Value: 675 psi
